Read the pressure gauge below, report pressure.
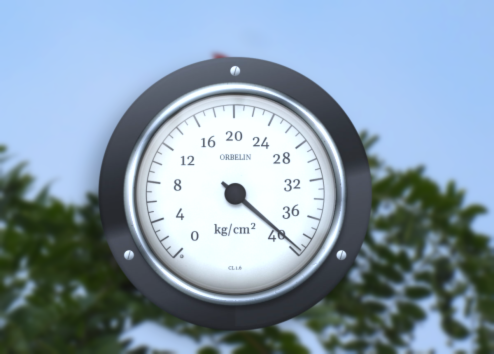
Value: 39.5 kg/cm²
